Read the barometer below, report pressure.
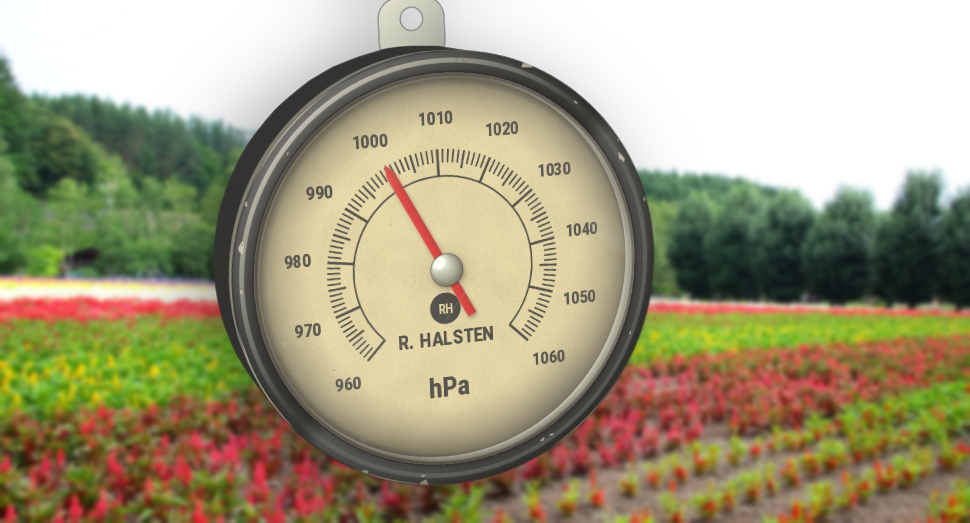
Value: 1000 hPa
